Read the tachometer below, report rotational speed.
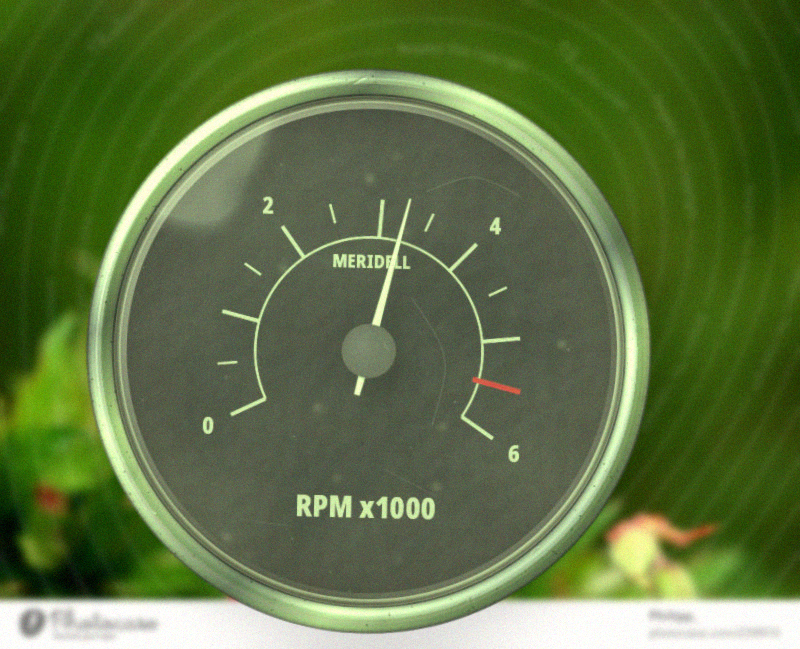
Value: 3250 rpm
